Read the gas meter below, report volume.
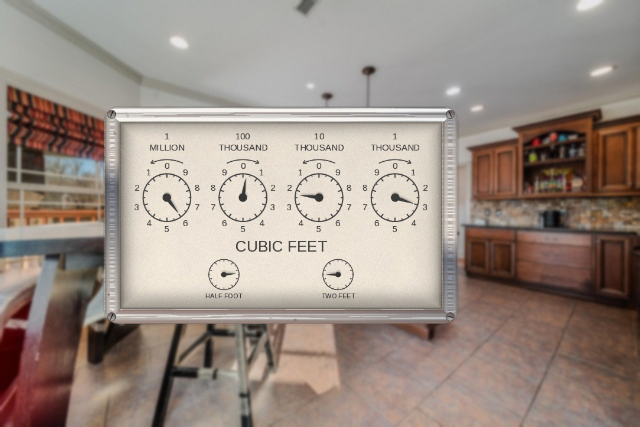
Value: 602300 ft³
